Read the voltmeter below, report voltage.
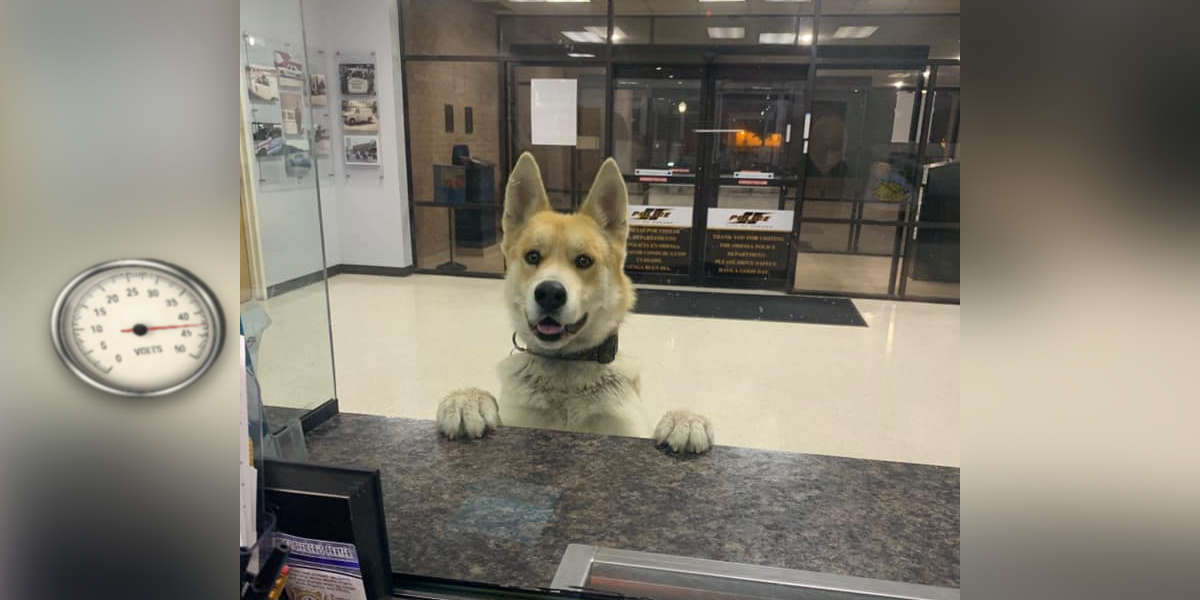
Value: 42.5 V
